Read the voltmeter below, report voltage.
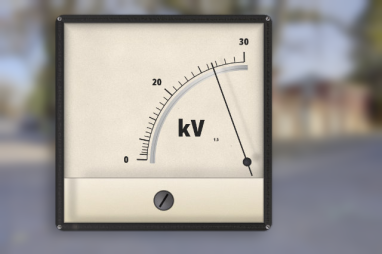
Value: 26.5 kV
